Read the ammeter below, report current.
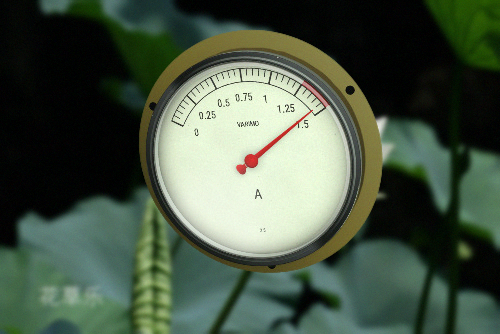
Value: 1.45 A
